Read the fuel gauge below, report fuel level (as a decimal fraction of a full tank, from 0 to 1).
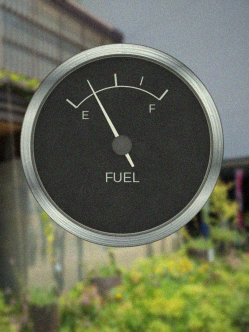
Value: 0.25
